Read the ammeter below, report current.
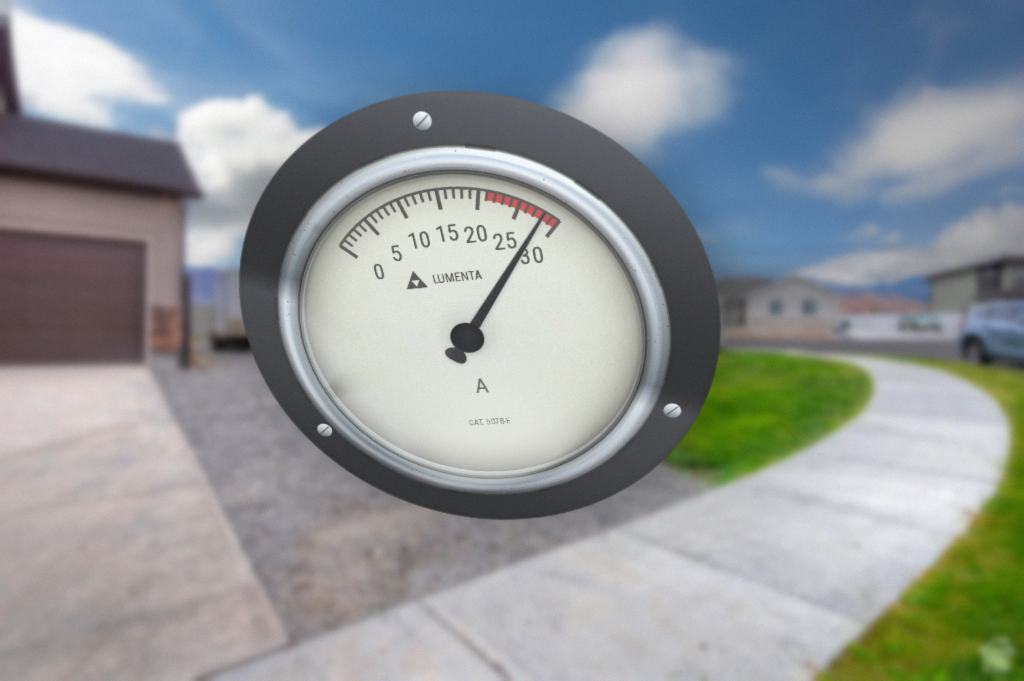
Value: 28 A
